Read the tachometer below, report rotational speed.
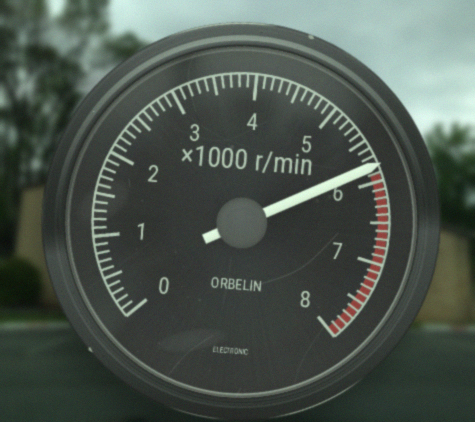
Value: 5800 rpm
